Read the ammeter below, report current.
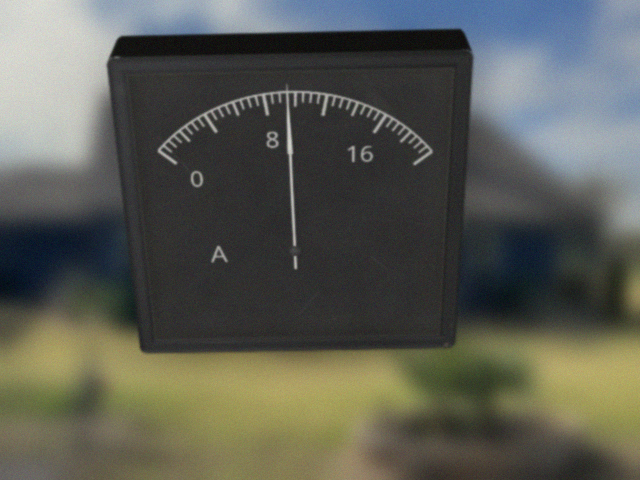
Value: 9.5 A
